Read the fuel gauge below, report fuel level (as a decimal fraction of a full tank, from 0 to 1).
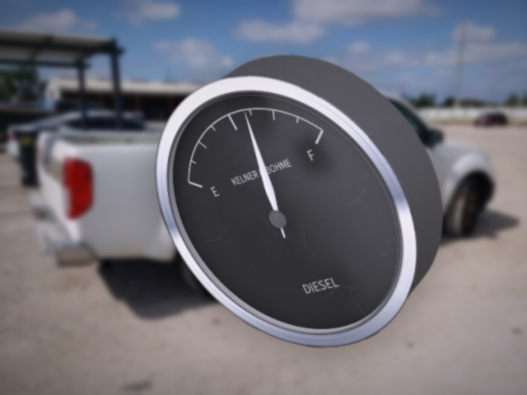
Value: 0.625
